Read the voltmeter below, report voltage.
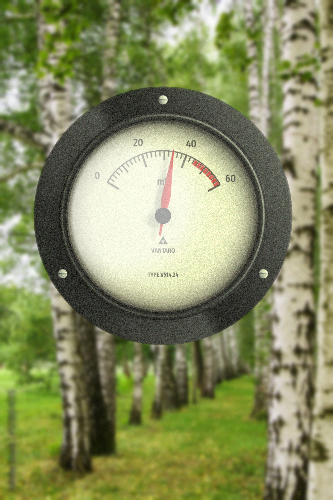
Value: 34 mV
